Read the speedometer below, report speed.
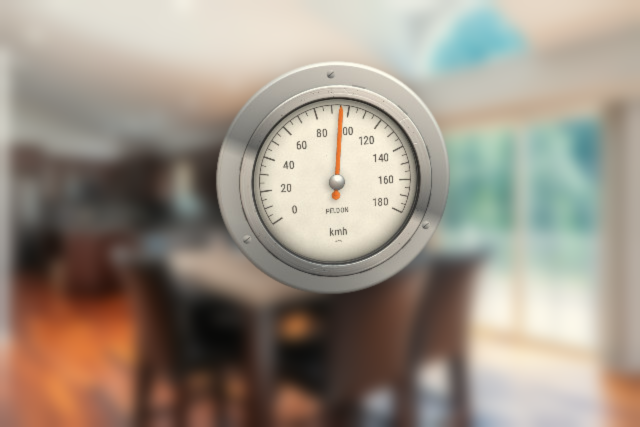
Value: 95 km/h
